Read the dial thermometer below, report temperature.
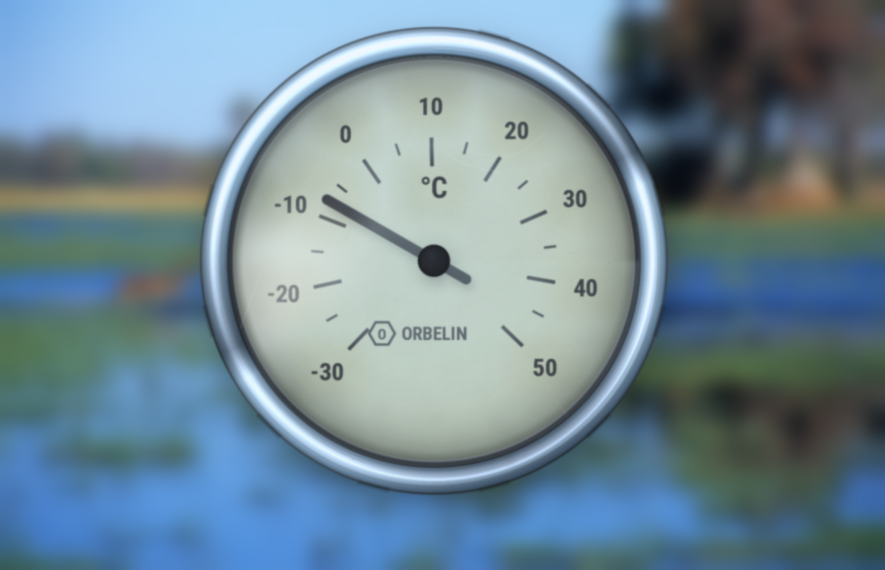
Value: -7.5 °C
